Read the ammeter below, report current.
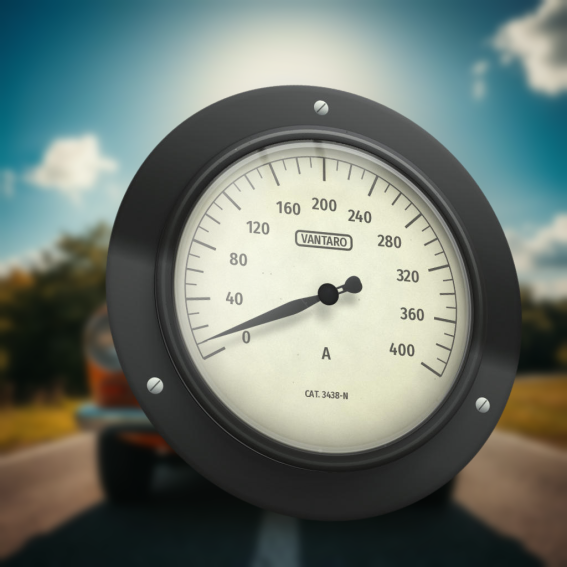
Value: 10 A
